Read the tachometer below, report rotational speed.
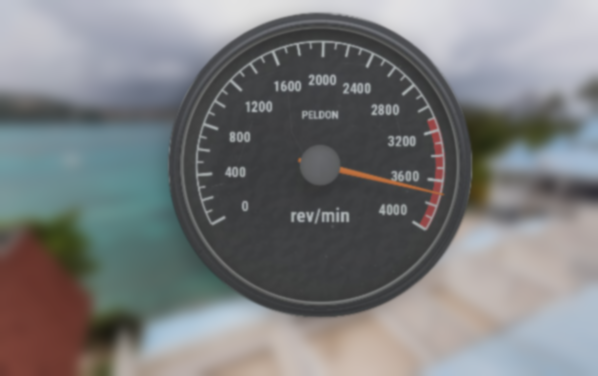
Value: 3700 rpm
